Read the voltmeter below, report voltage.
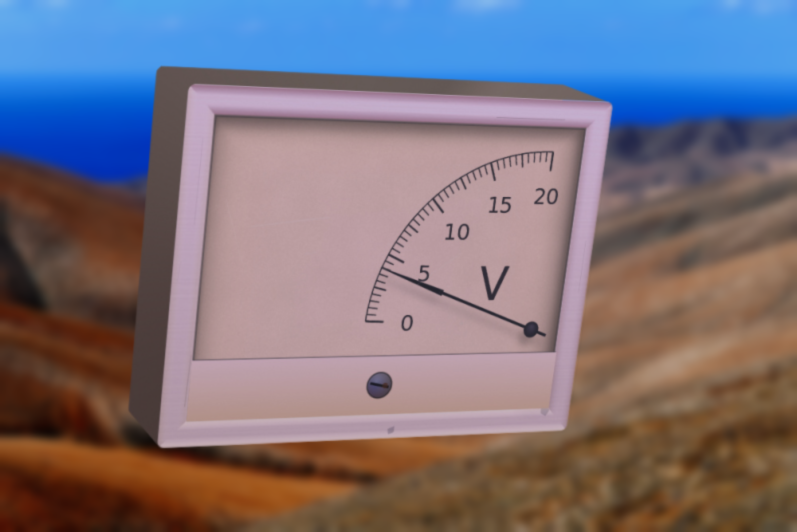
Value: 4 V
